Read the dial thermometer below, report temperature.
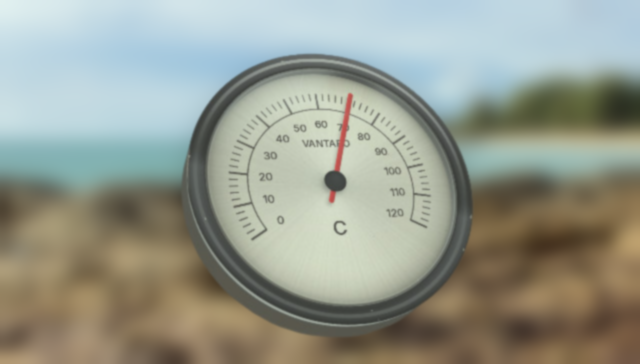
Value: 70 °C
